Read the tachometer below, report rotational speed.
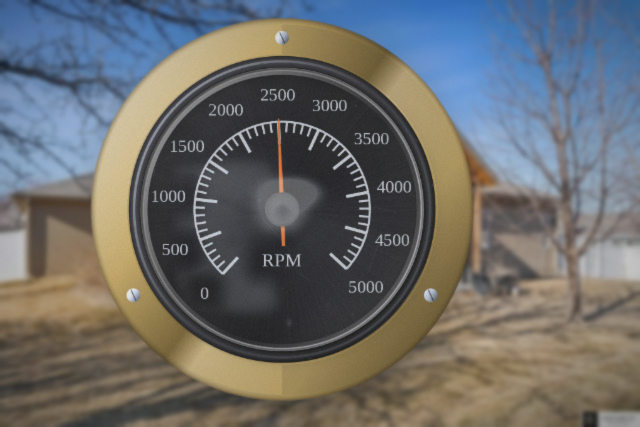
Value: 2500 rpm
